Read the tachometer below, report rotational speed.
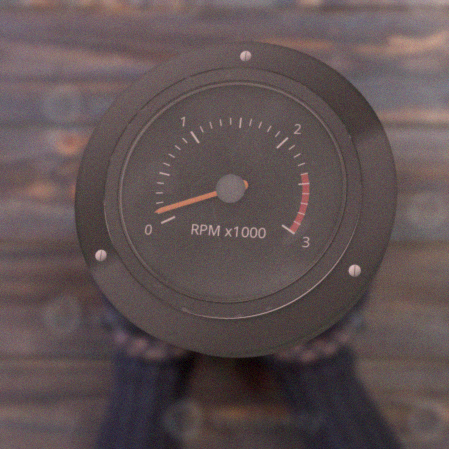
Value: 100 rpm
